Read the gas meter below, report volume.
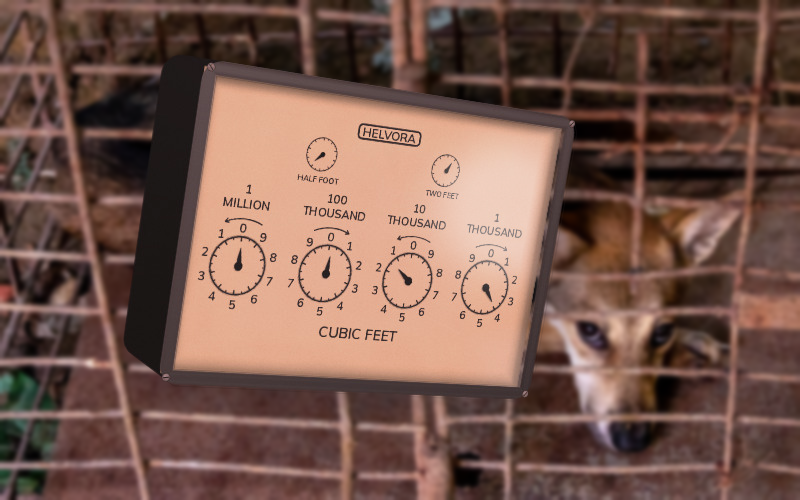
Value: 1400 ft³
